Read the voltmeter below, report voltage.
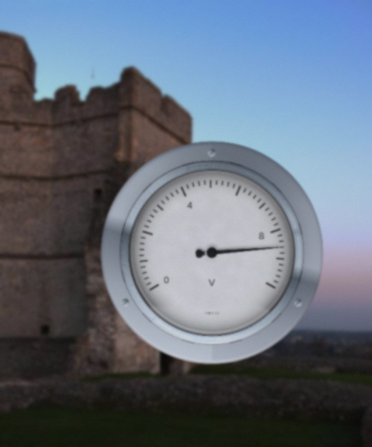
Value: 8.6 V
